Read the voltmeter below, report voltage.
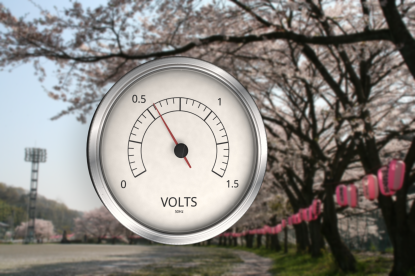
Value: 0.55 V
